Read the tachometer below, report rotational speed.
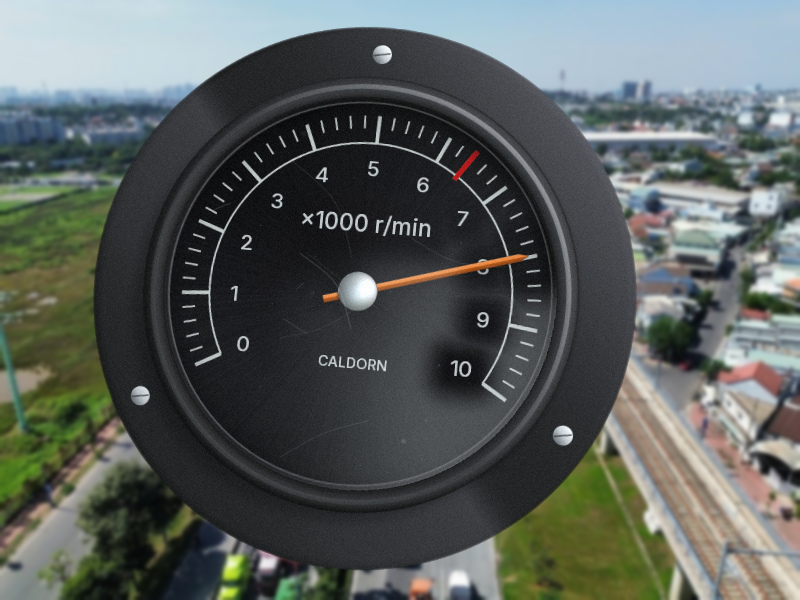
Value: 8000 rpm
